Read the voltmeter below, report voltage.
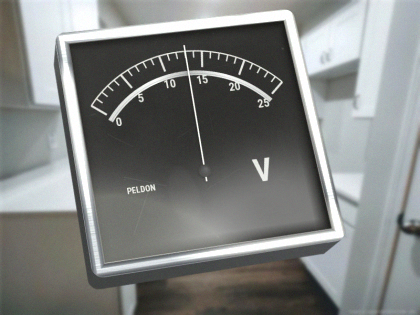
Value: 13 V
